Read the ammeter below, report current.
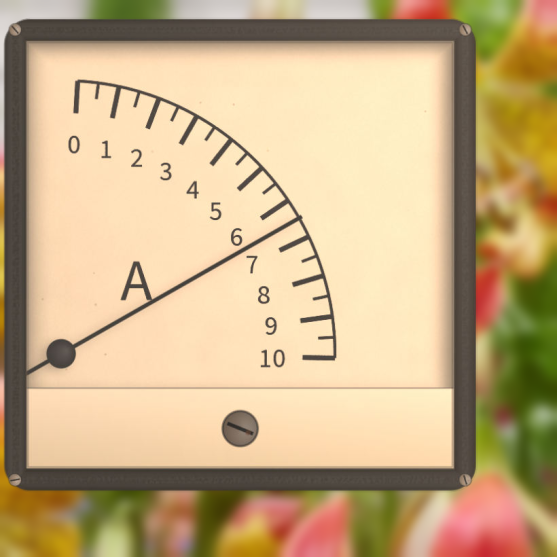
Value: 6.5 A
